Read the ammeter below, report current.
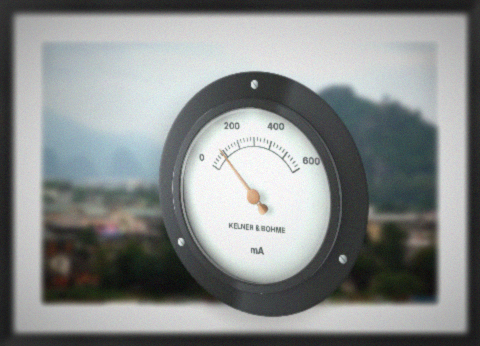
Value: 100 mA
